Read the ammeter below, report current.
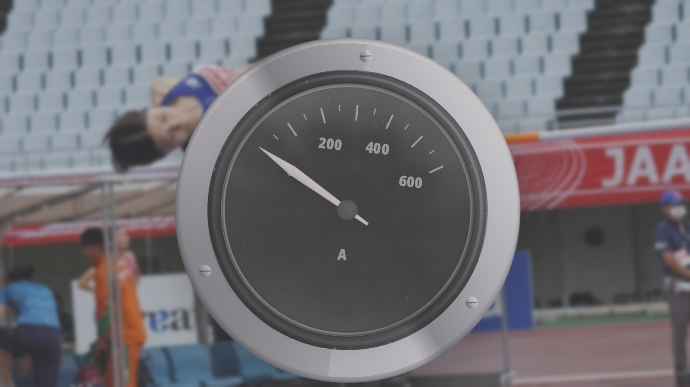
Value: 0 A
